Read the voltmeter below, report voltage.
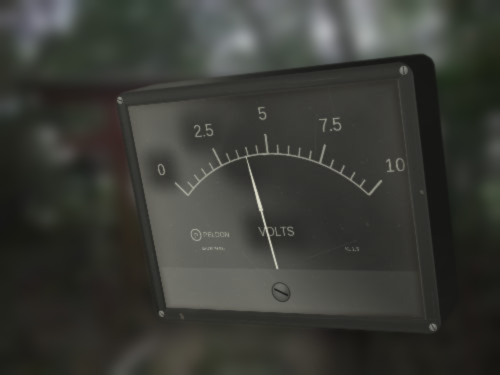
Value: 4 V
